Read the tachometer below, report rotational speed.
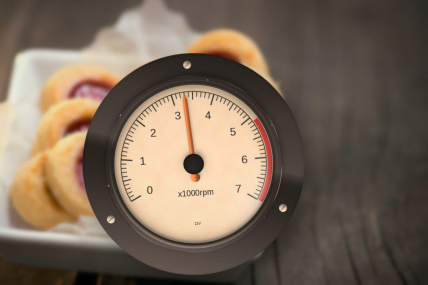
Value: 3300 rpm
